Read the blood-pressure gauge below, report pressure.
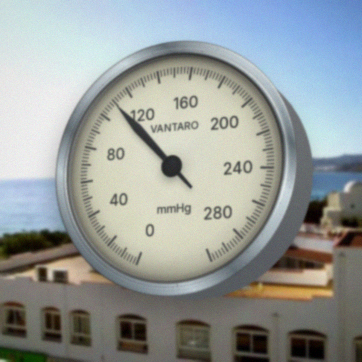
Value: 110 mmHg
